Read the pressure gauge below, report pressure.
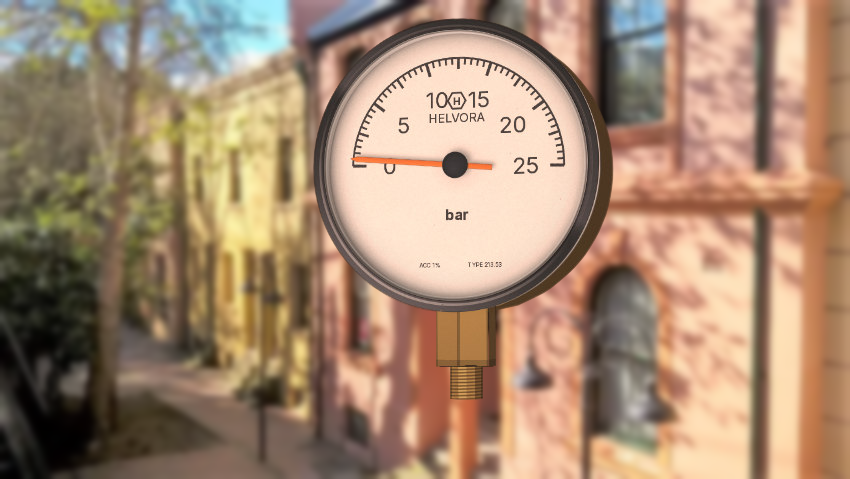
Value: 0.5 bar
